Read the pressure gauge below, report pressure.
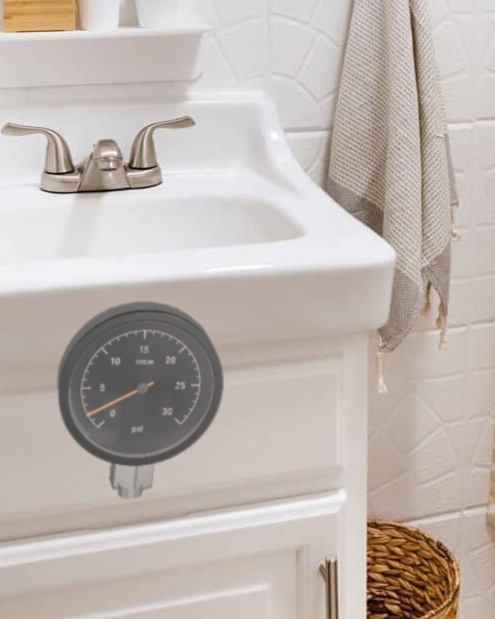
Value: 2 psi
